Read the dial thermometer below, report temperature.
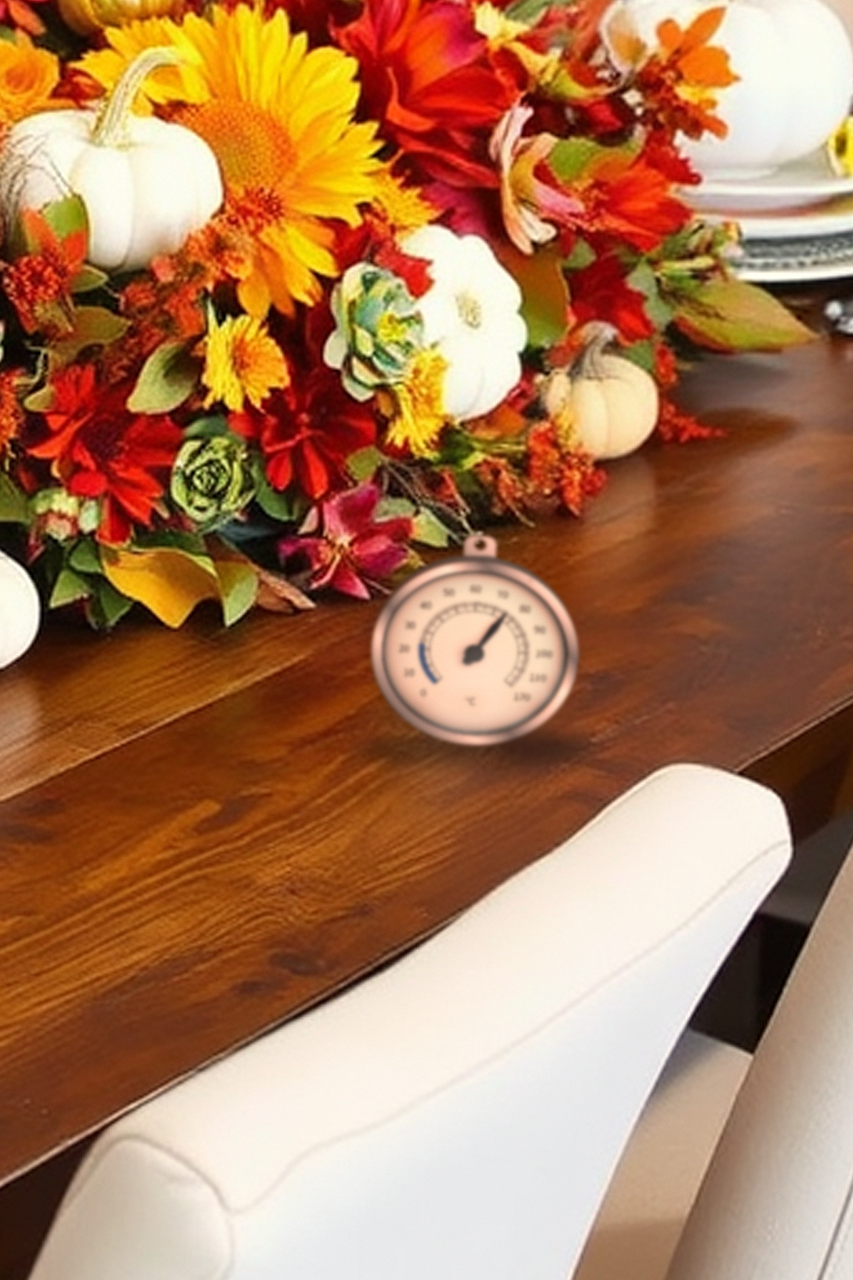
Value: 75 °C
